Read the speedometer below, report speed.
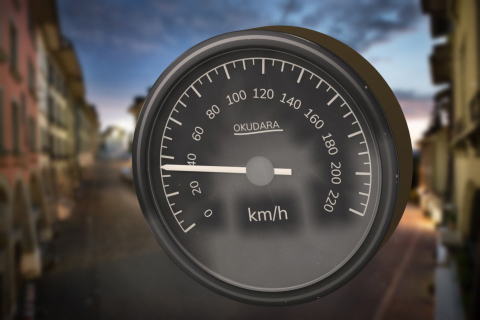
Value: 35 km/h
